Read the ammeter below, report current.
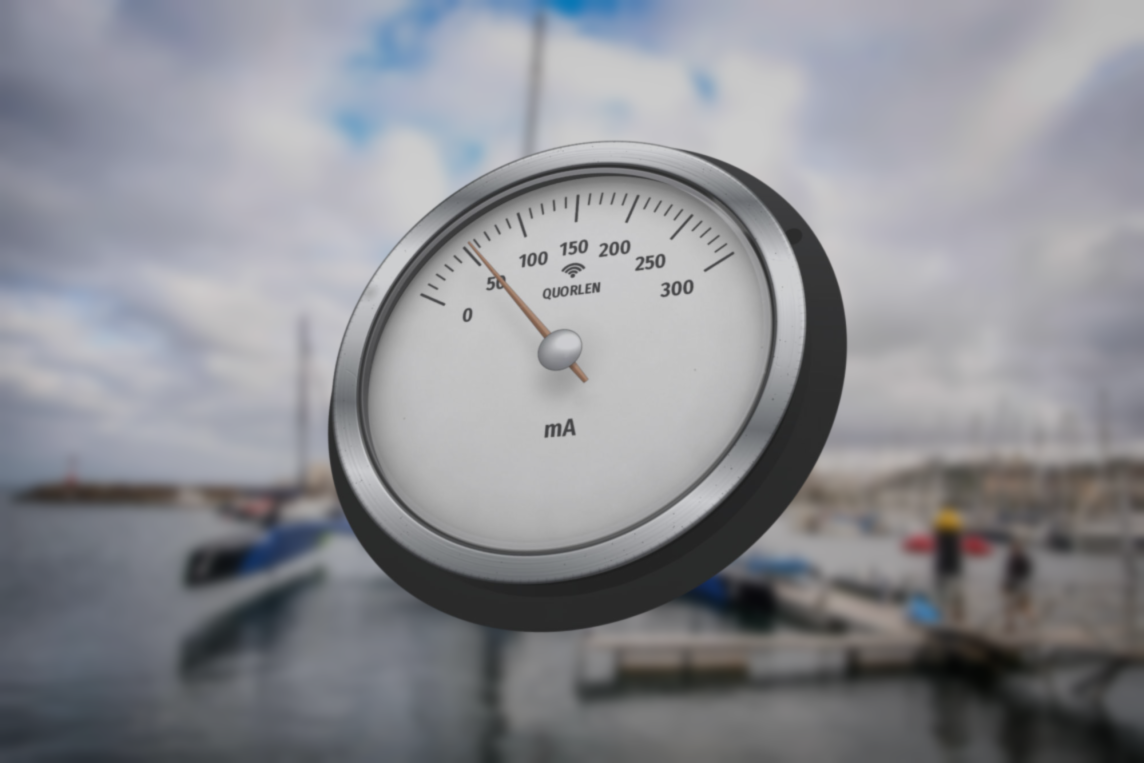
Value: 55 mA
